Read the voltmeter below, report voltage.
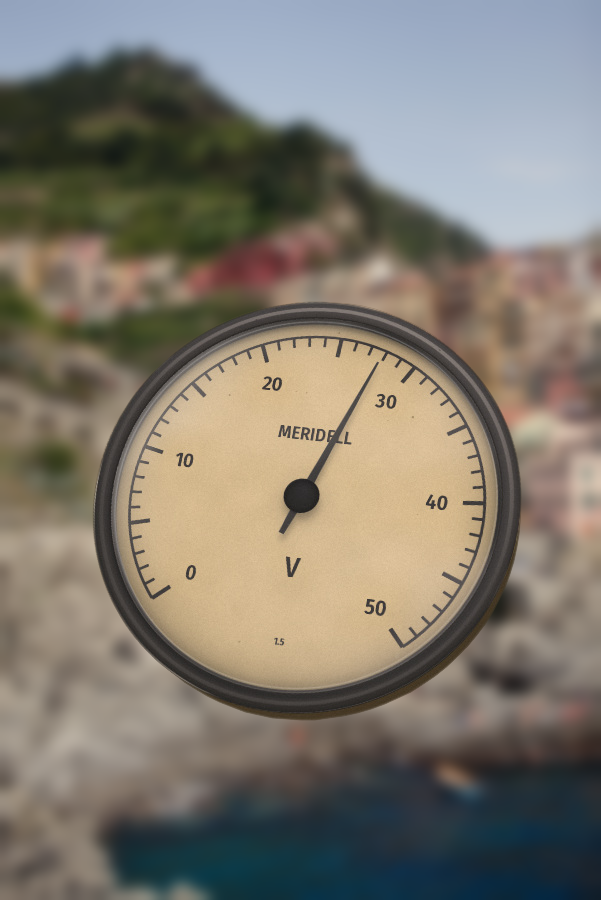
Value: 28 V
